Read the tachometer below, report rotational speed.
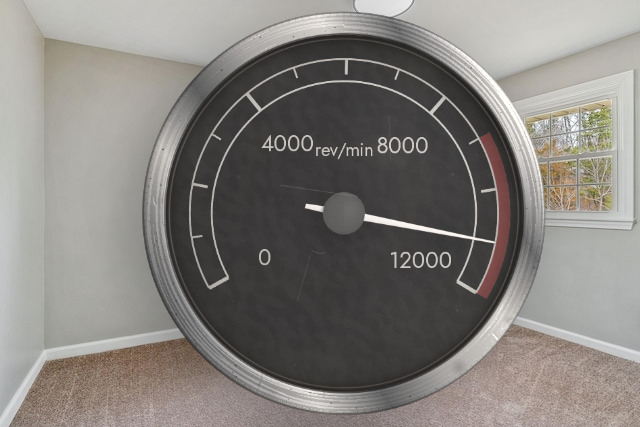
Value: 11000 rpm
